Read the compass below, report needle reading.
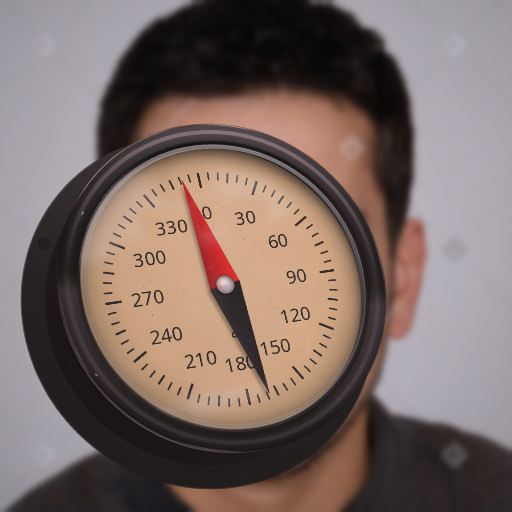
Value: 350 °
